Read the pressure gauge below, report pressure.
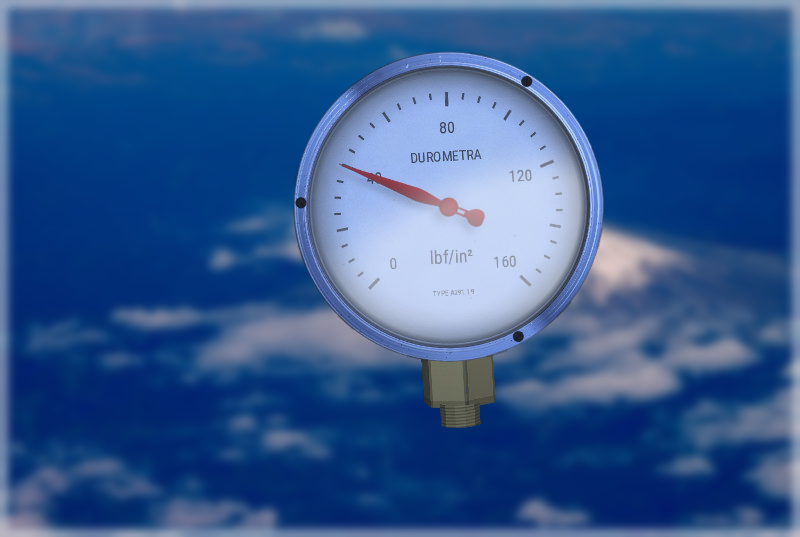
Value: 40 psi
